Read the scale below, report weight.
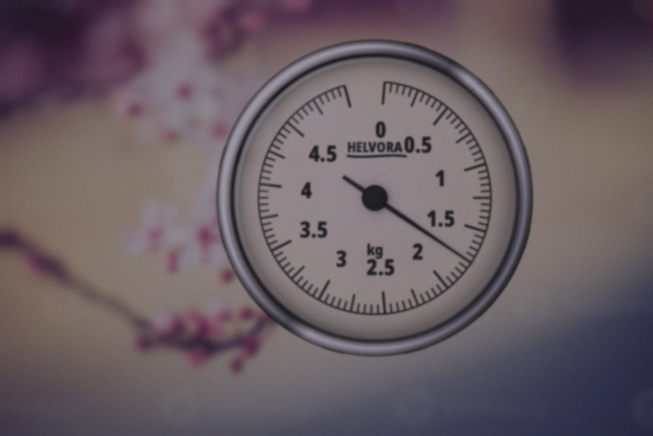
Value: 1.75 kg
